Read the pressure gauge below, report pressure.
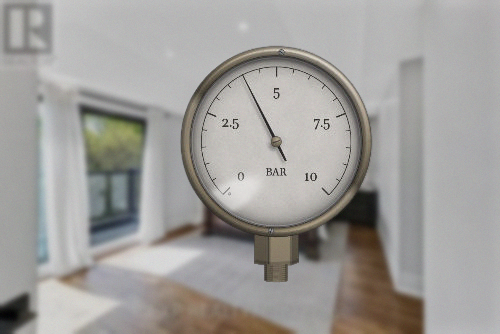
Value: 4 bar
